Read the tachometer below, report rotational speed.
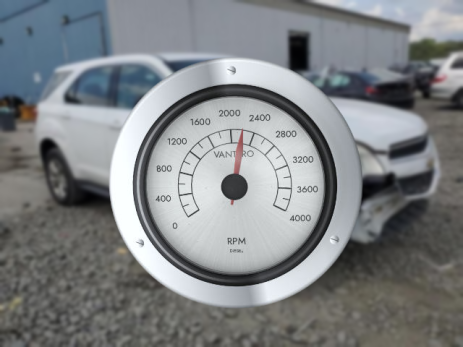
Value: 2200 rpm
